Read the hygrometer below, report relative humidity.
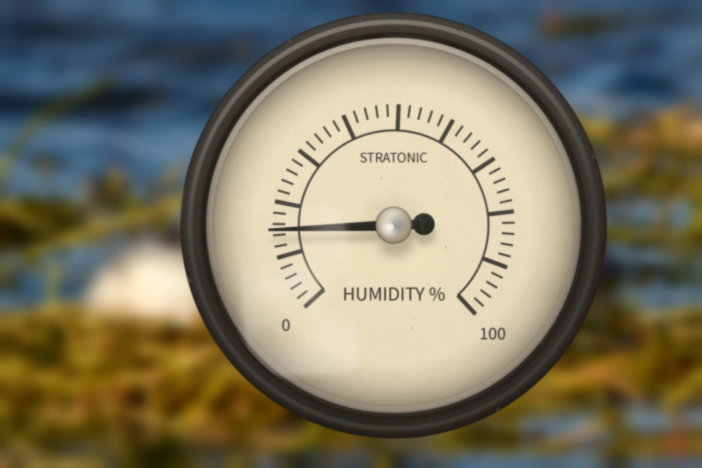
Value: 15 %
